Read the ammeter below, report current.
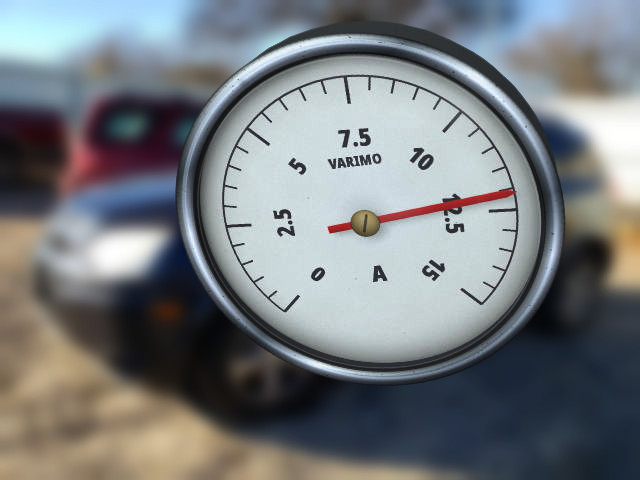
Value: 12 A
